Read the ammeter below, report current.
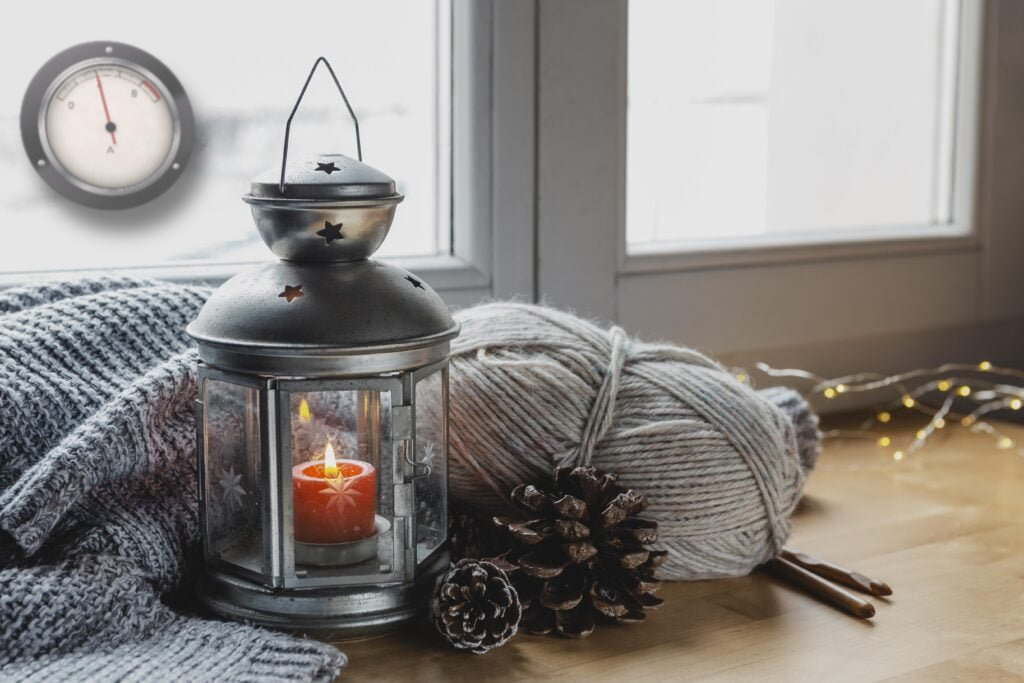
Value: 4 A
